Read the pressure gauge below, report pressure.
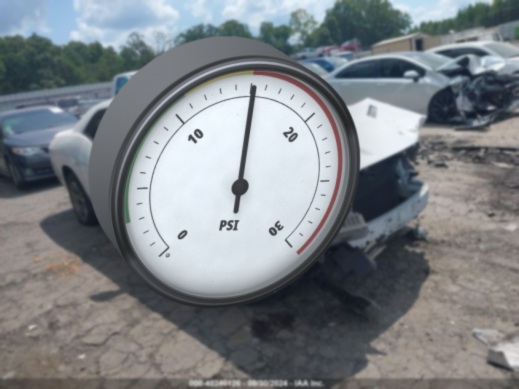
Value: 15 psi
